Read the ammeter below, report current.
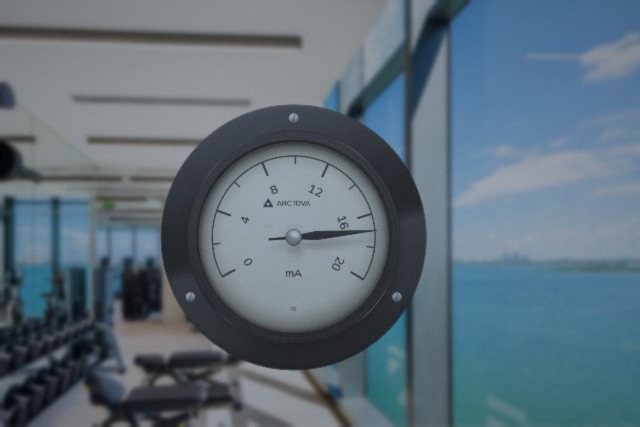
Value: 17 mA
